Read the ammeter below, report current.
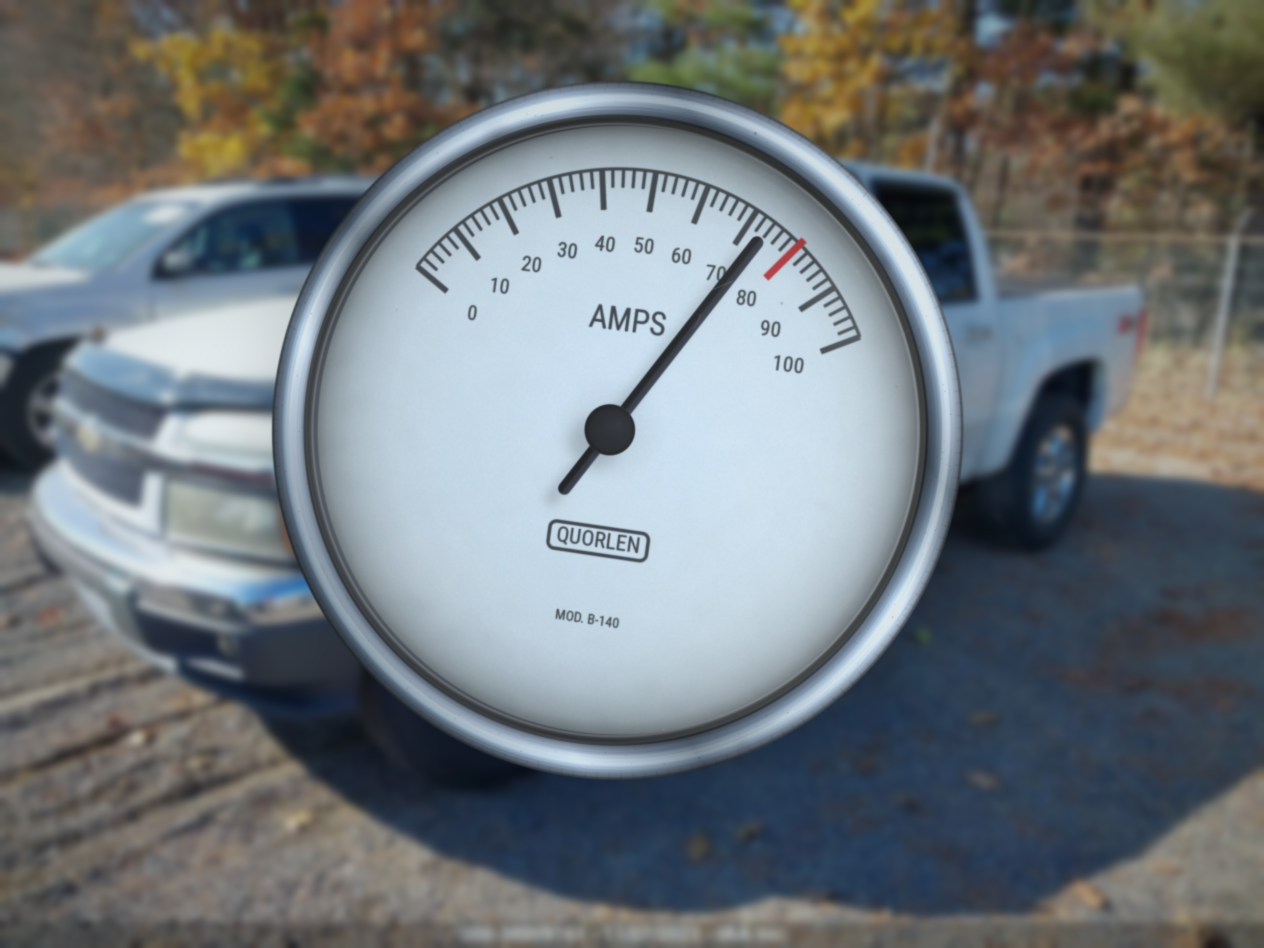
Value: 74 A
